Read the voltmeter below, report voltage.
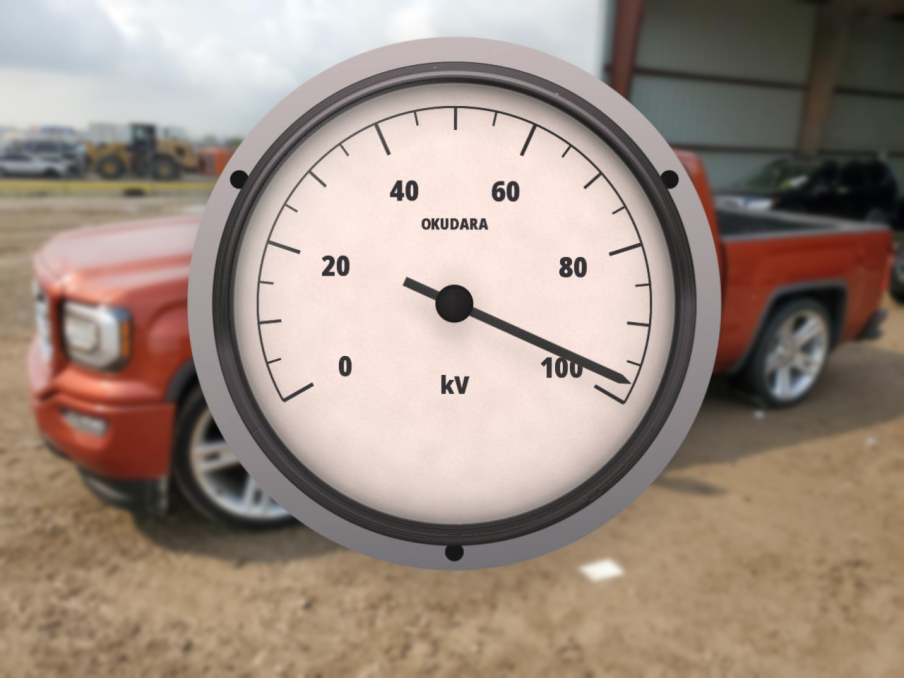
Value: 97.5 kV
